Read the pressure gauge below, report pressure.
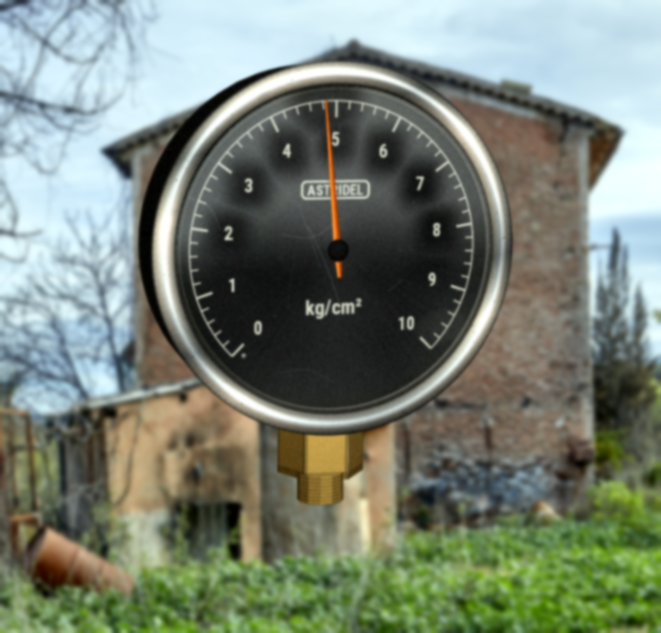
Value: 4.8 kg/cm²
